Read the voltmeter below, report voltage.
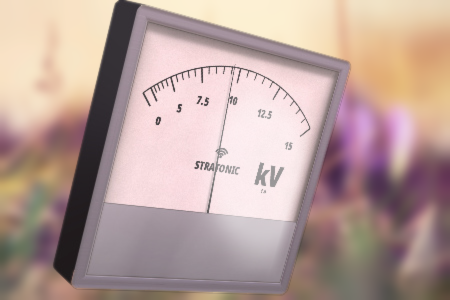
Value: 9.5 kV
